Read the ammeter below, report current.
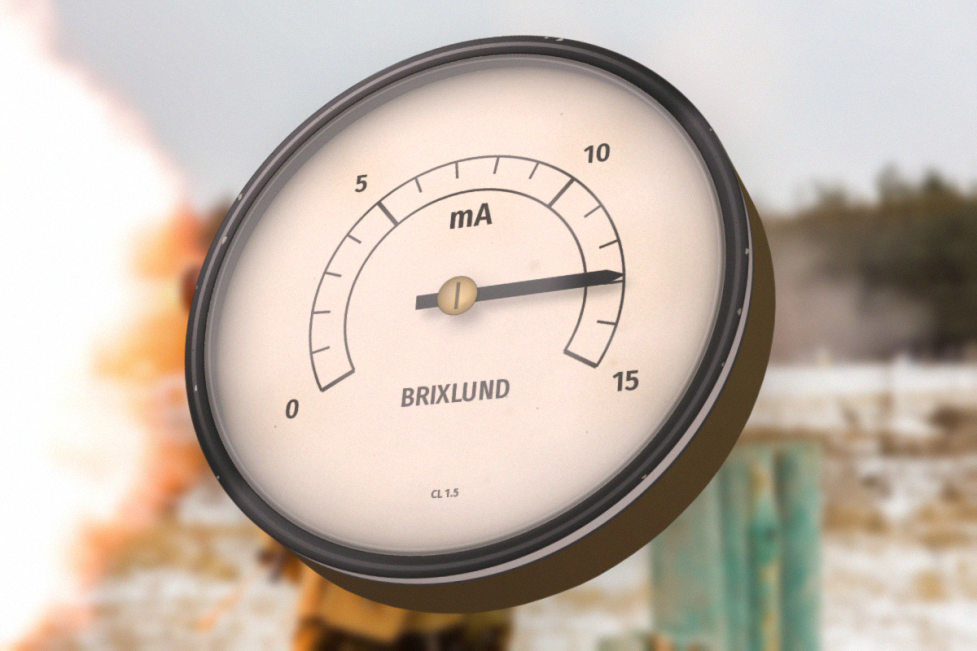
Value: 13 mA
